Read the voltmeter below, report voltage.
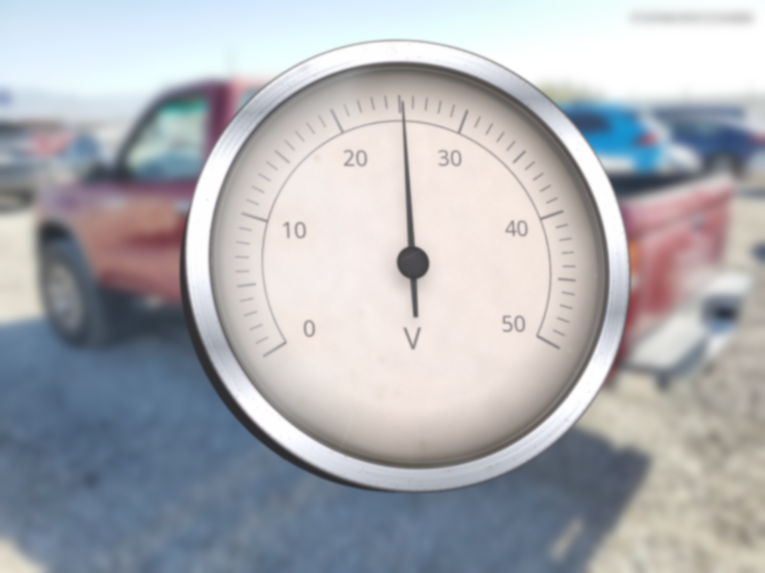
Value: 25 V
